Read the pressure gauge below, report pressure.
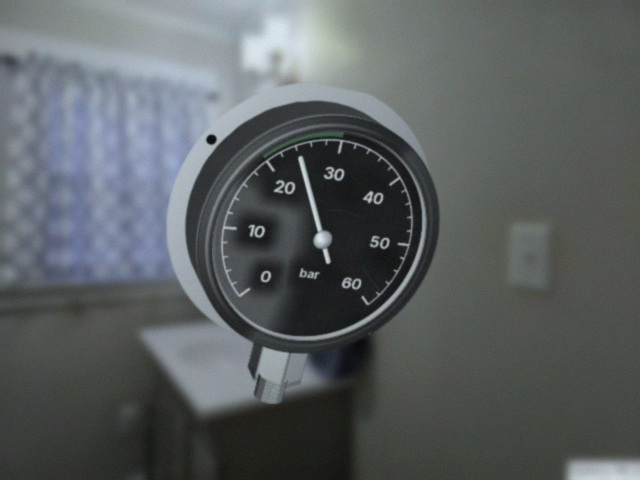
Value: 24 bar
